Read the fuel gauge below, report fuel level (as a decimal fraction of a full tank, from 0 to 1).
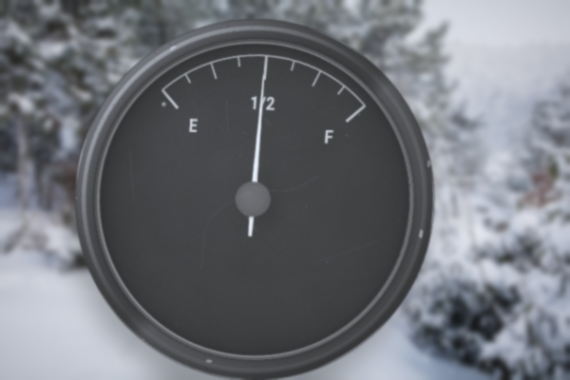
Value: 0.5
